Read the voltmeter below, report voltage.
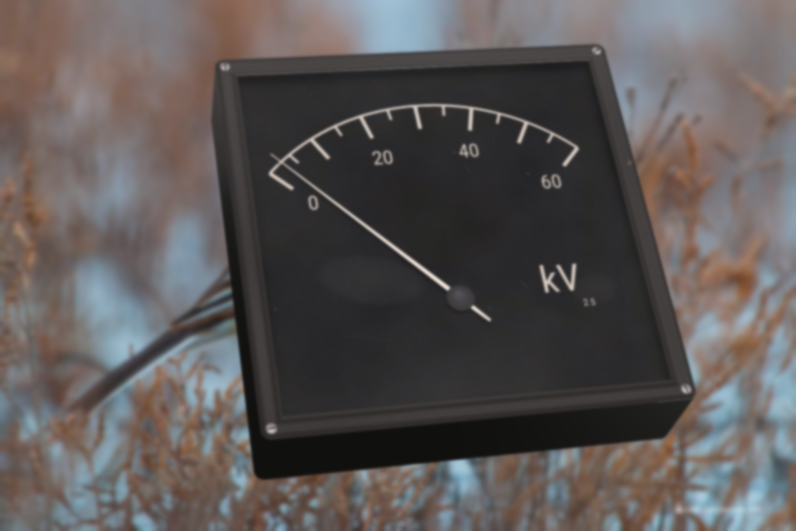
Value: 2.5 kV
